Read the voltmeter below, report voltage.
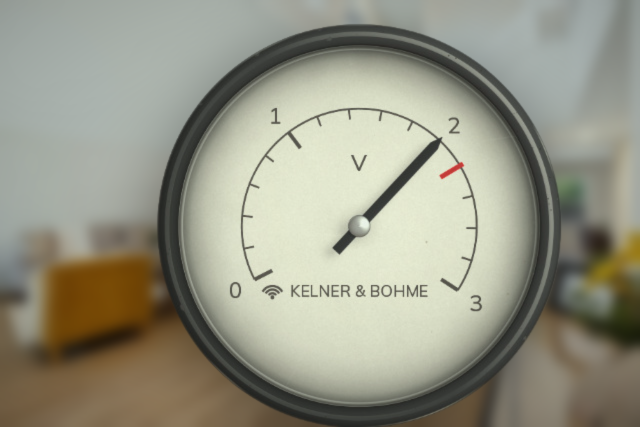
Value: 2 V
